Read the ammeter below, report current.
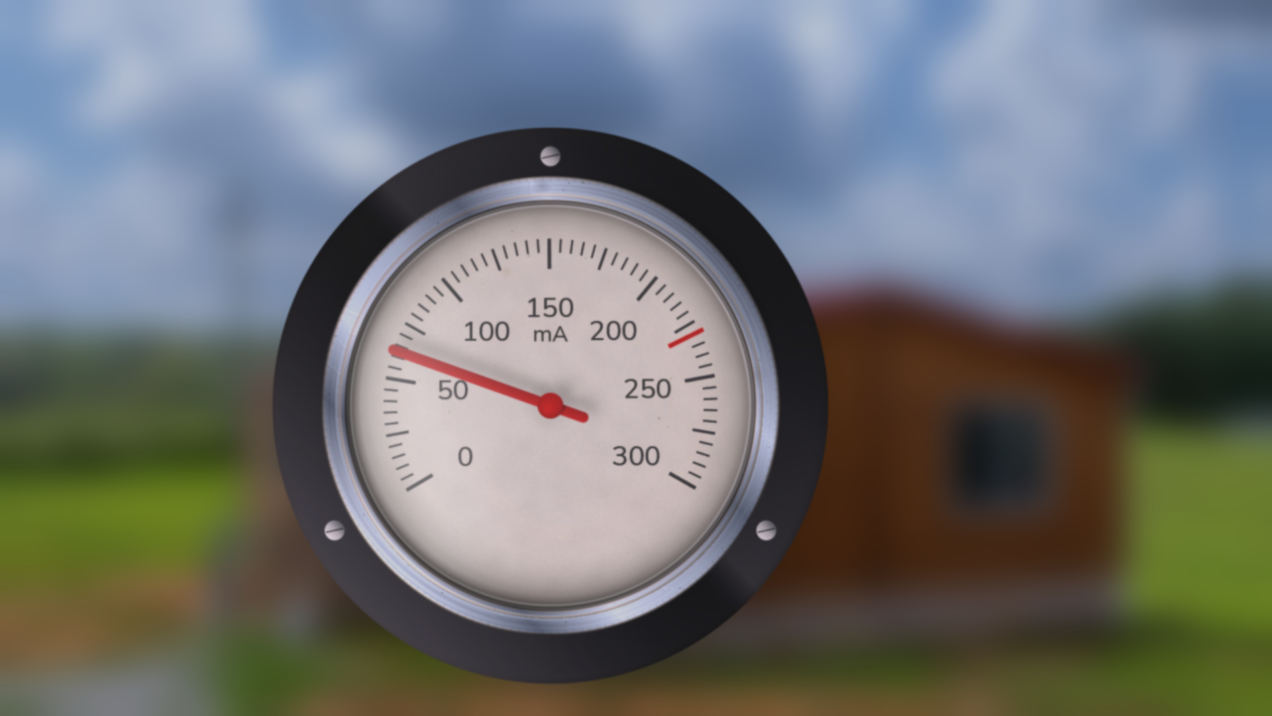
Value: 62.5 mA
